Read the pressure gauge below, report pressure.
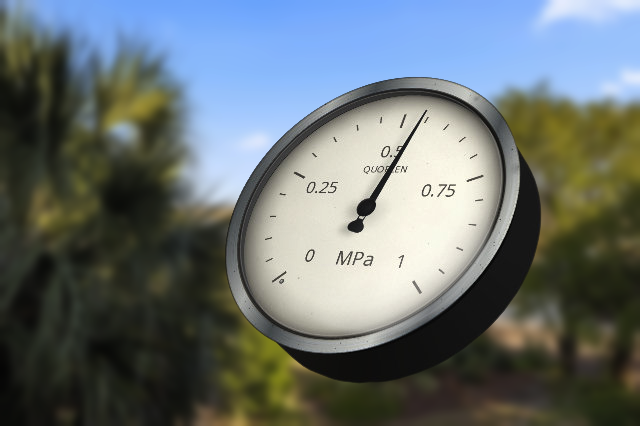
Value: 0.55 MPa
